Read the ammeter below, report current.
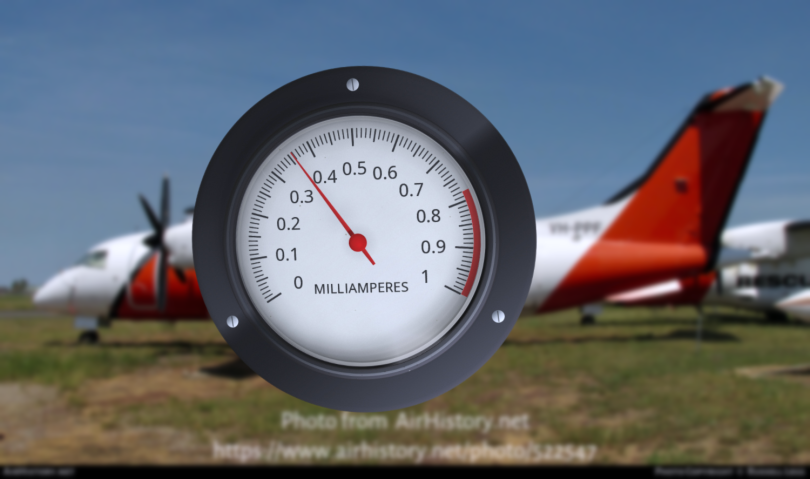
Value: 0.36 mA
